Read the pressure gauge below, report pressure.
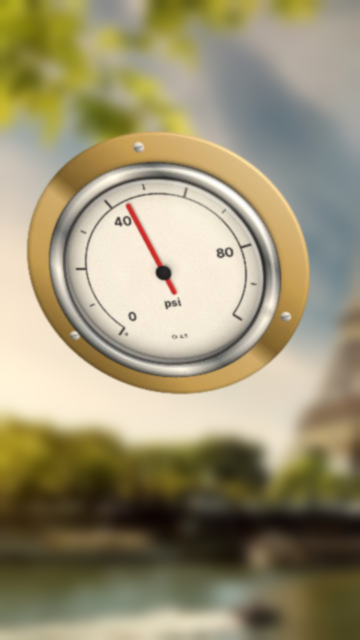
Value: 45 psi
